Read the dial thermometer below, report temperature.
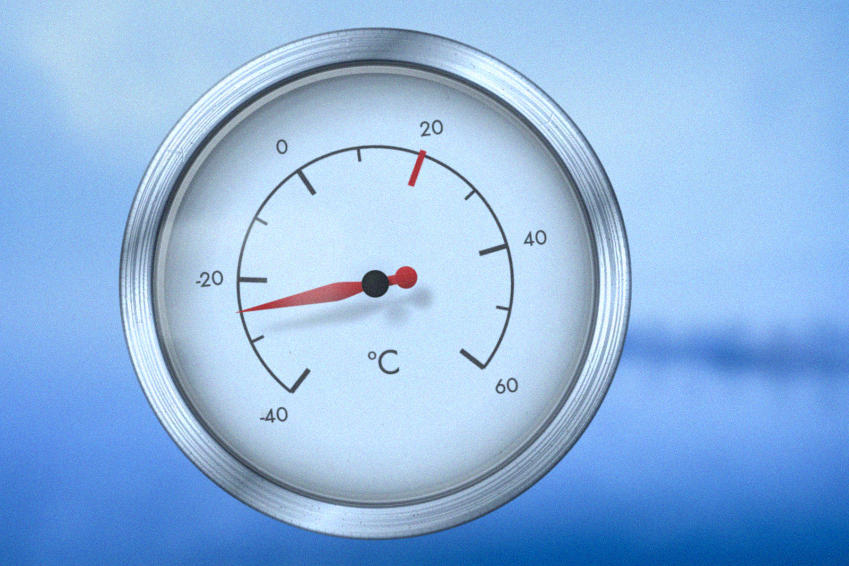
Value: -25 °C
